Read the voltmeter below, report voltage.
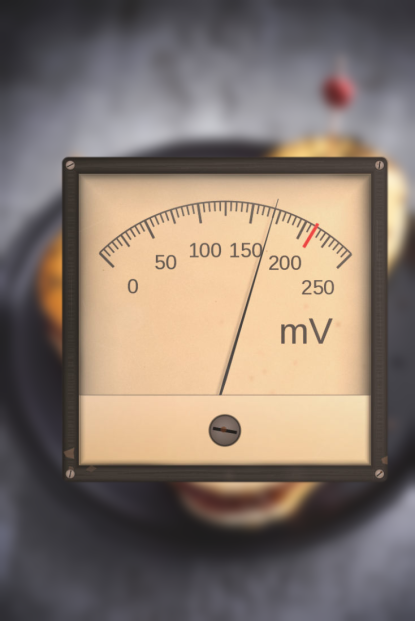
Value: 170 mV
